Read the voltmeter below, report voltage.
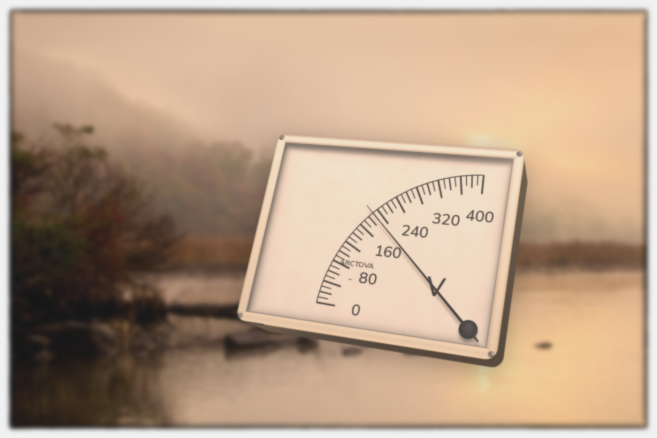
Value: 190 V
